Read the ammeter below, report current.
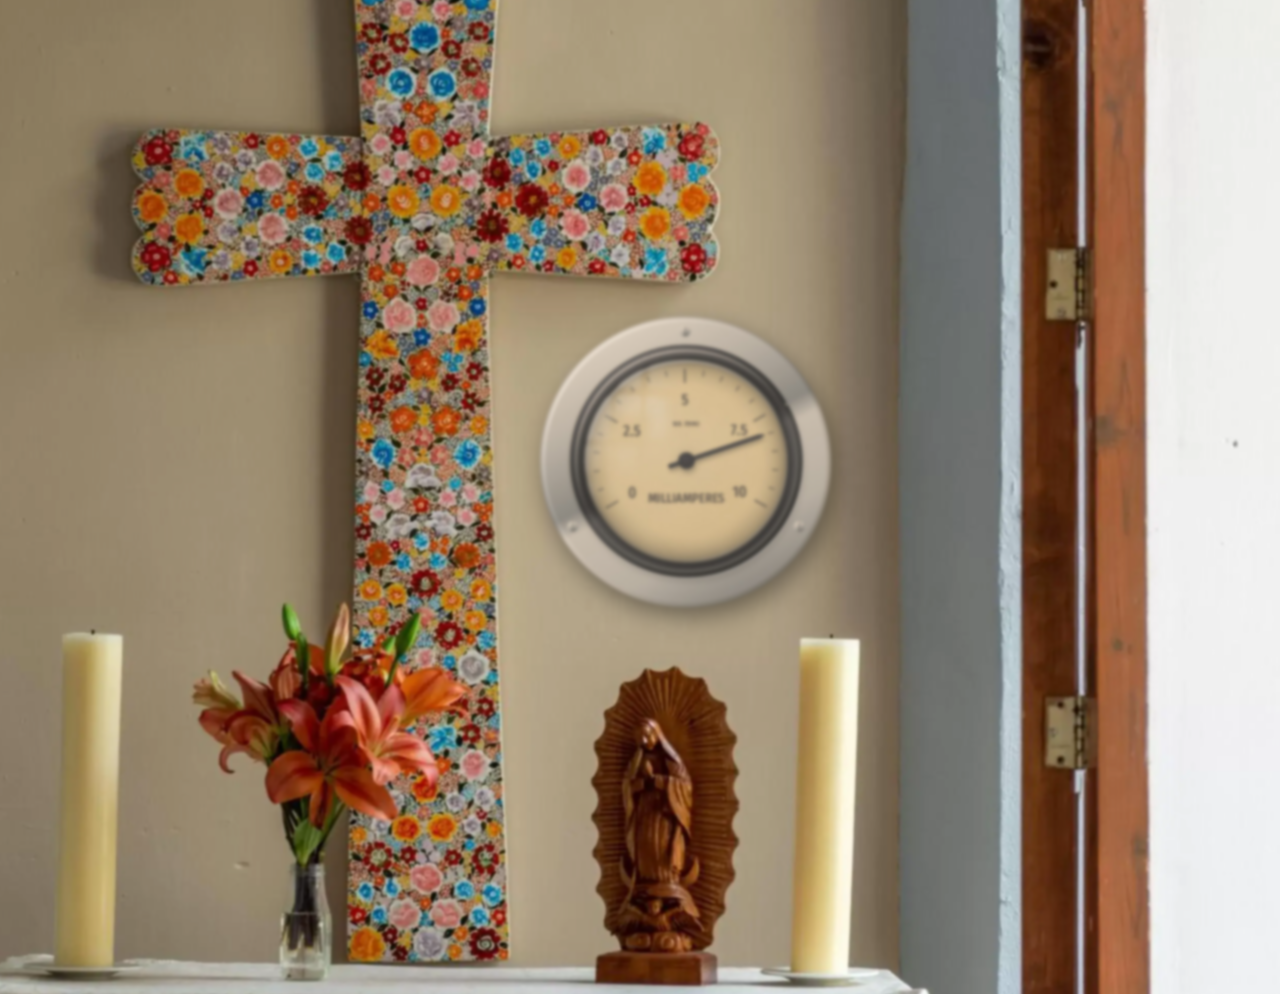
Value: 8 mA
